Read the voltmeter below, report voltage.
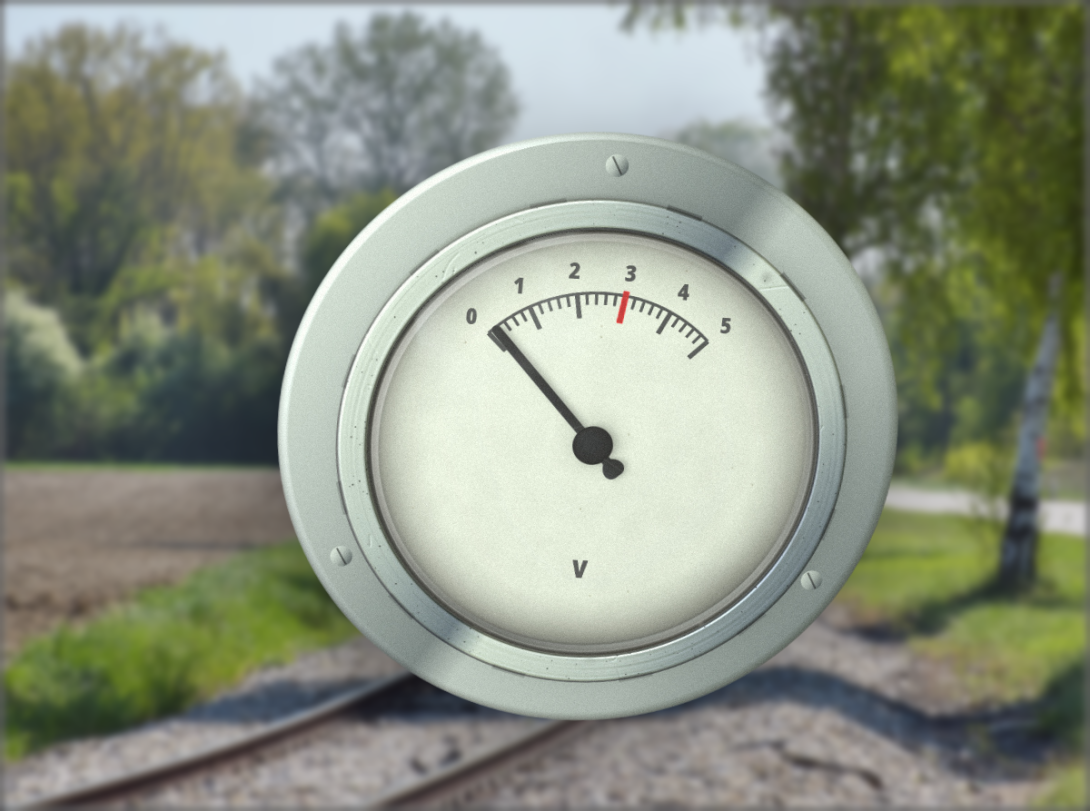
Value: 0.2 V
